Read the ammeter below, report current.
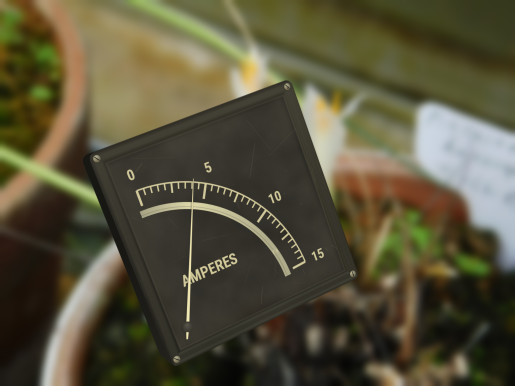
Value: 4 A
